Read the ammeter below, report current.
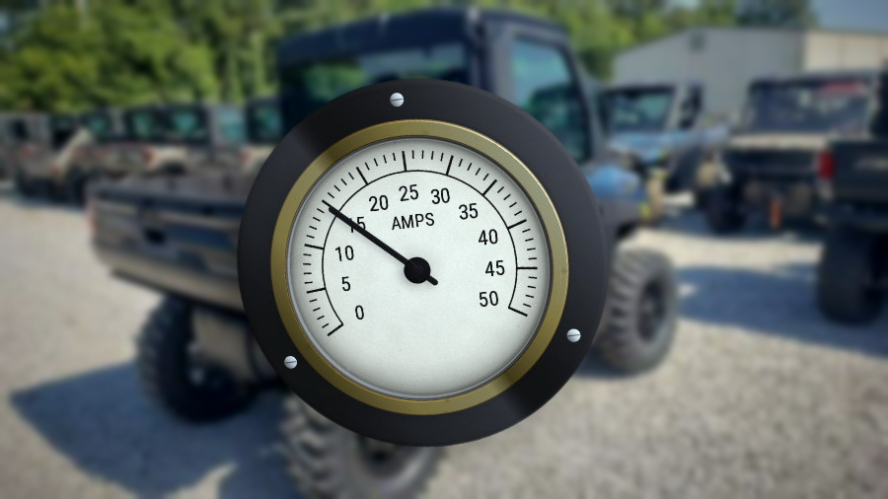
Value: 15 A
